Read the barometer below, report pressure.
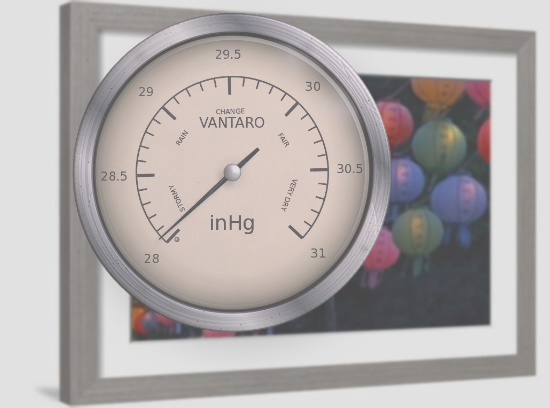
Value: 28.05 inHg
